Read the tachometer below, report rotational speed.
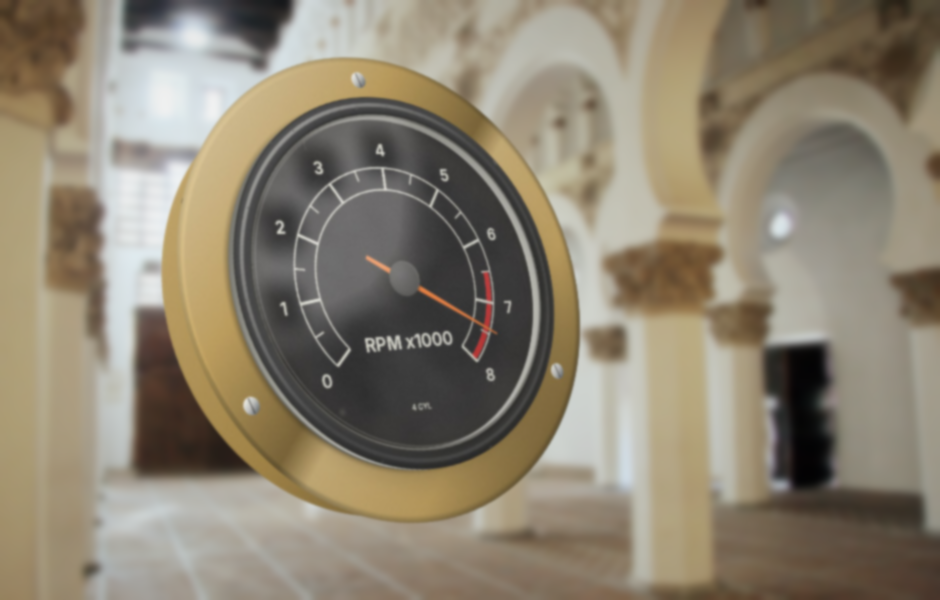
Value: 7500 rpm
